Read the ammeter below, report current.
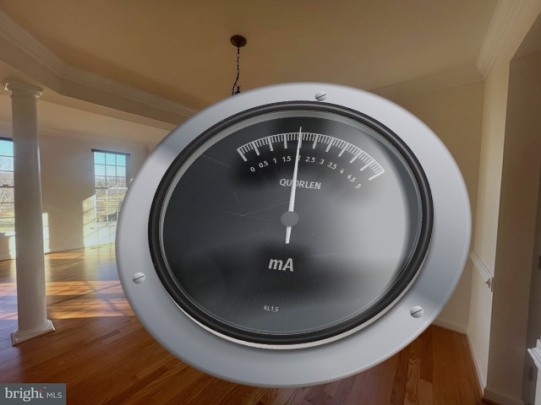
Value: 2 mA
